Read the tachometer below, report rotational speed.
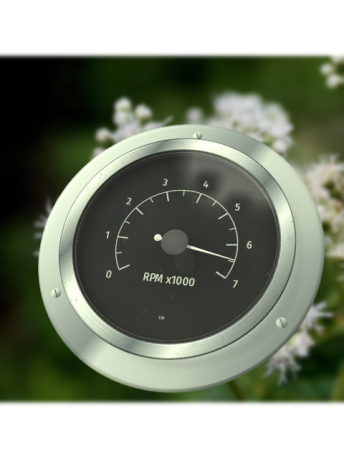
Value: 6500 rpm
